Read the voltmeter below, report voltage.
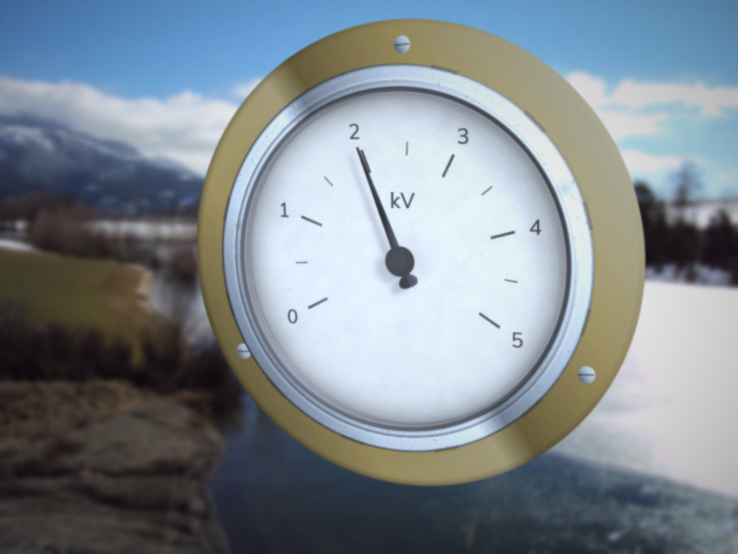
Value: 2 kV
